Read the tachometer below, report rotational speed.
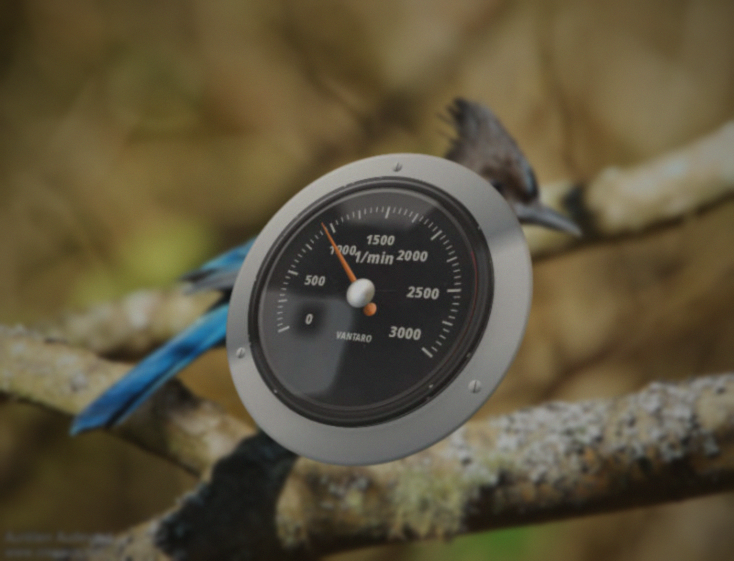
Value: 950 rpm
